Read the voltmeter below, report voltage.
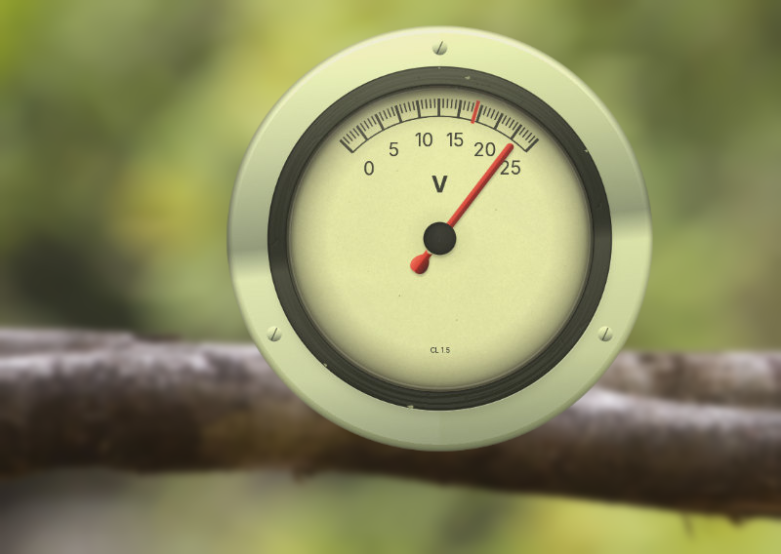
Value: 23 V
